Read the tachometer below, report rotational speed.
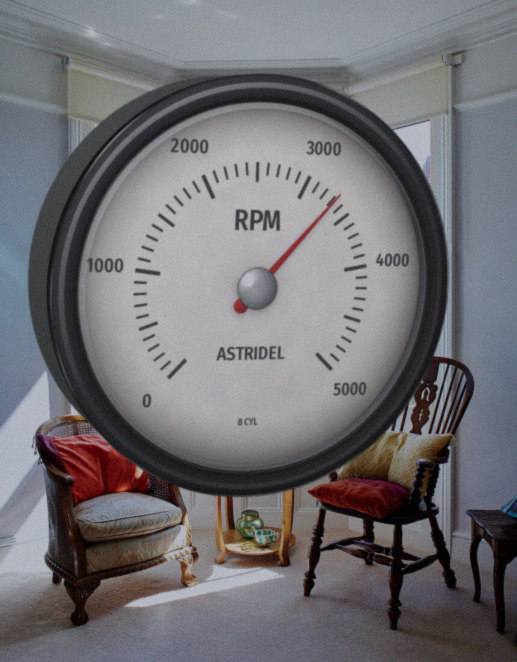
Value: 3300 rpm
